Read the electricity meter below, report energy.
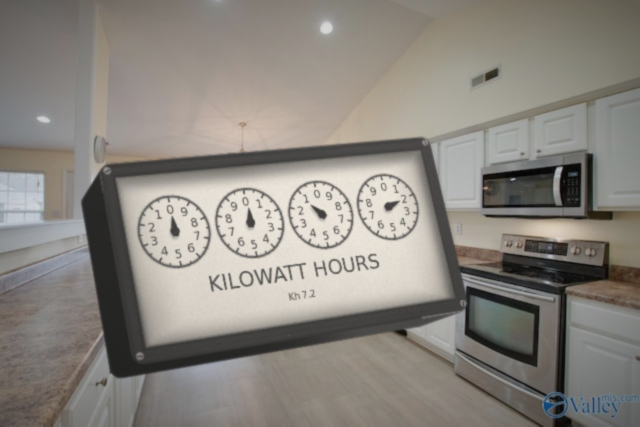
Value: 12 kWh
